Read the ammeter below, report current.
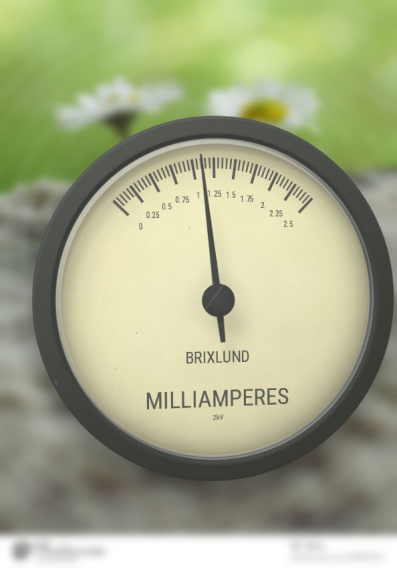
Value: 1.1 mA
